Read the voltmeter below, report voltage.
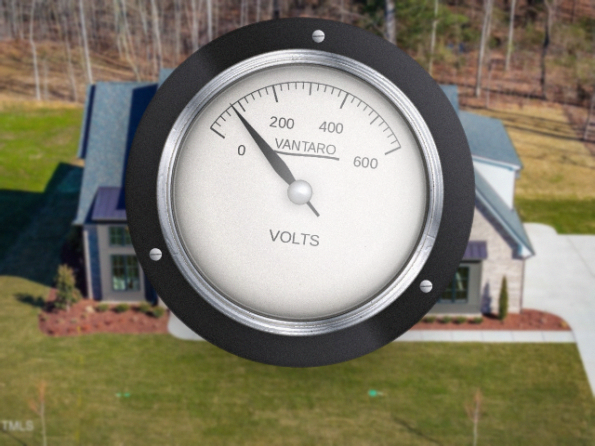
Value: 80 V
